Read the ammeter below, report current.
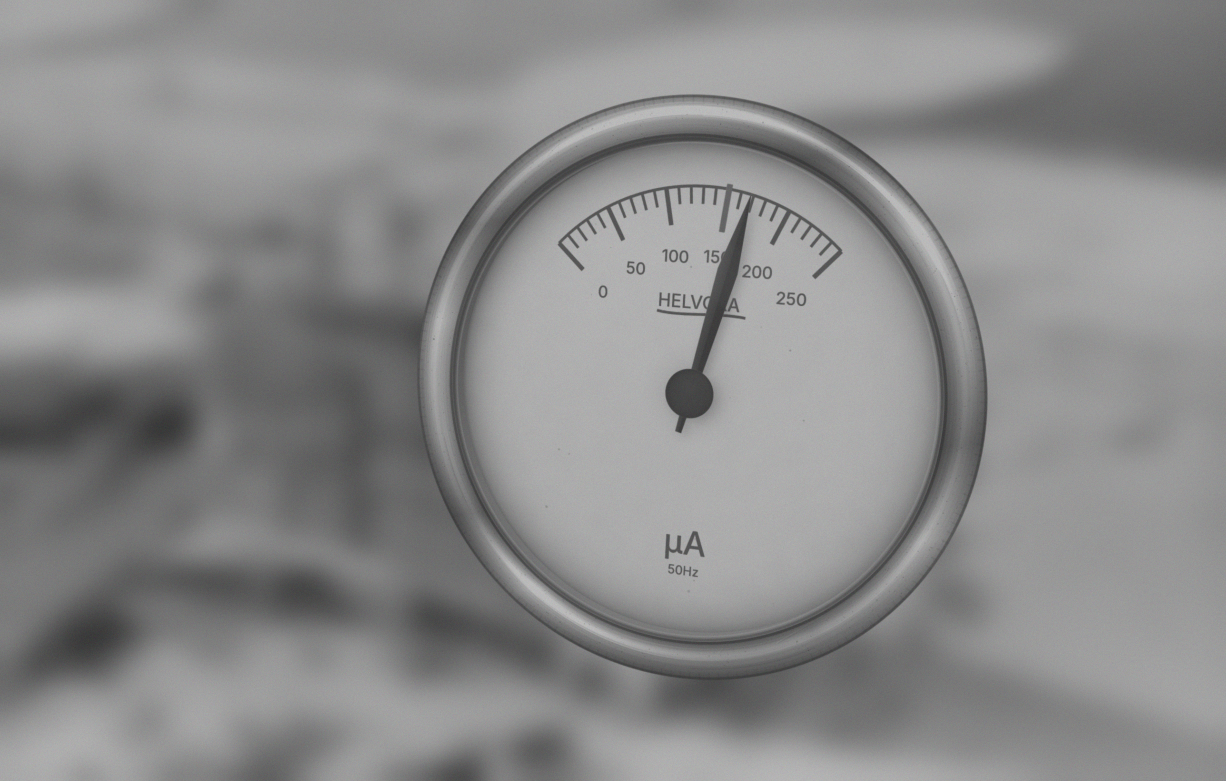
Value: 170 µA
